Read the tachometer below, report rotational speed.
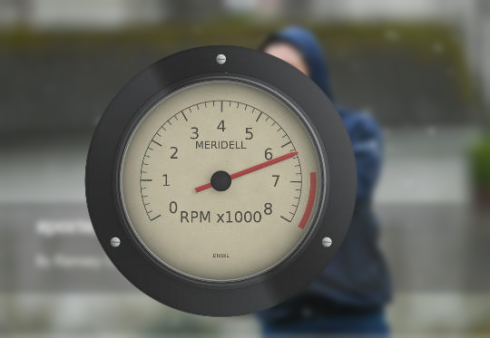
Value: 6300 rpm
